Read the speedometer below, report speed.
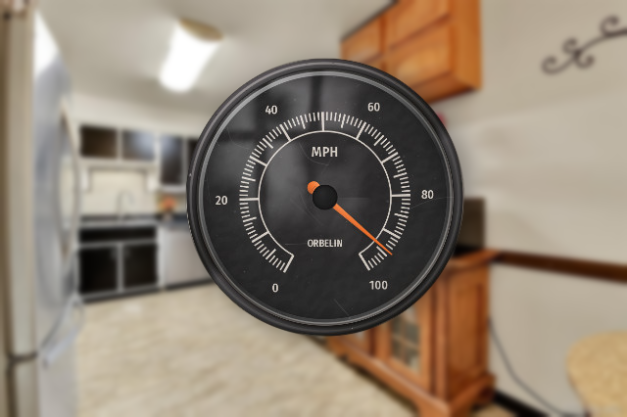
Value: 94 mph
